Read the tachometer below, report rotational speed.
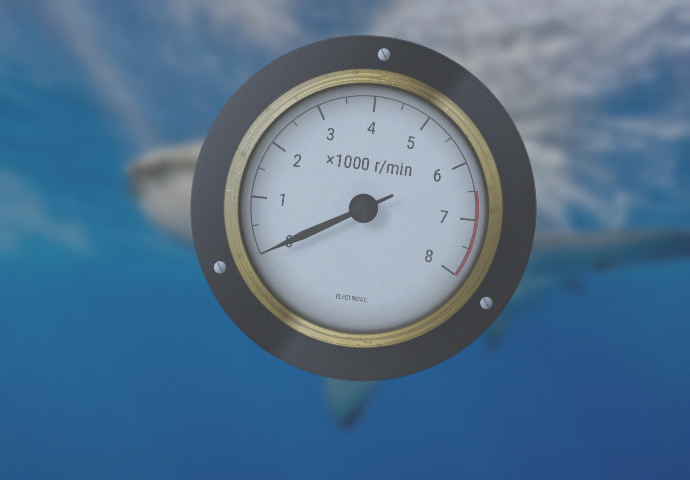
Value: 0 rpm
